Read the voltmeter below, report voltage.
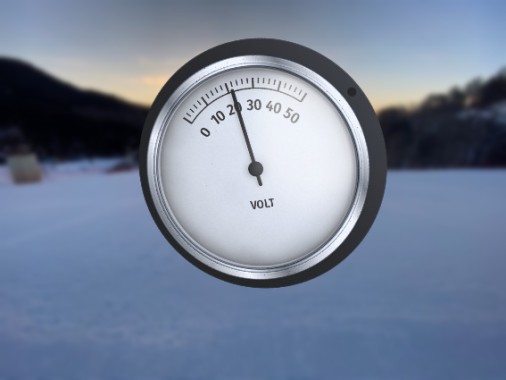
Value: 22 V
